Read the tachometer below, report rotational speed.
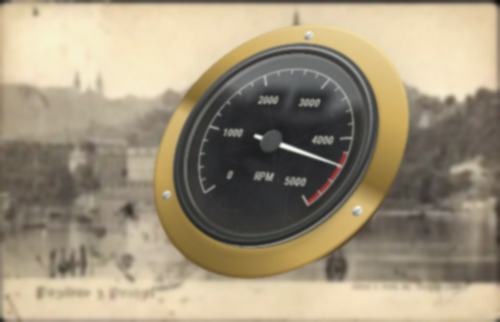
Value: 4400 rpm
